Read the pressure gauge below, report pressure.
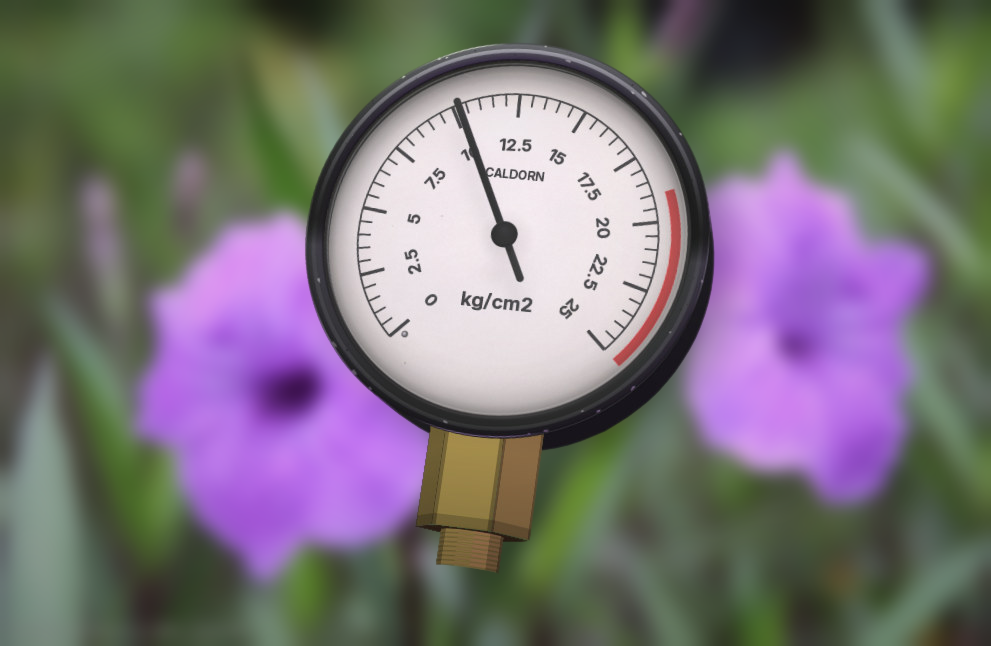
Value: 10.25 kg/cm²
